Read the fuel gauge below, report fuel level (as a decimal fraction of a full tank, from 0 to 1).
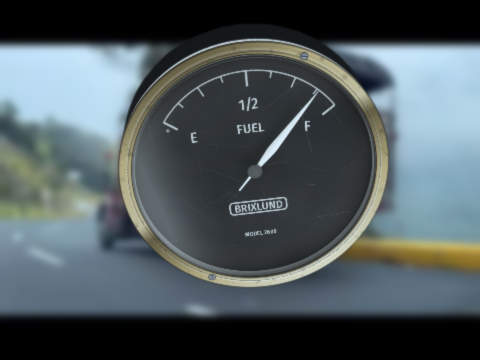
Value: 0.875
